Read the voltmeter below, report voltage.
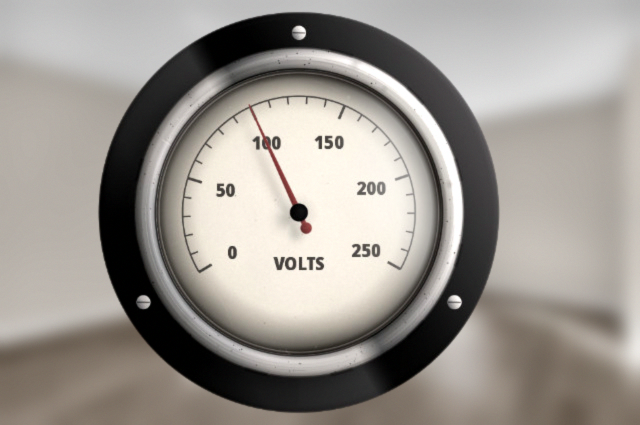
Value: 100 V
